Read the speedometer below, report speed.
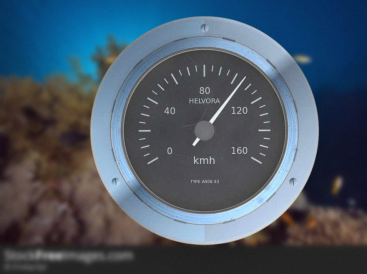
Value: 105 km/h
